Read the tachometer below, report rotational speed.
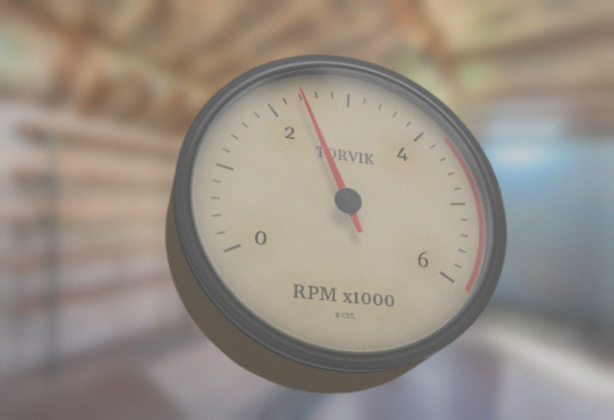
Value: 2400 rpm
